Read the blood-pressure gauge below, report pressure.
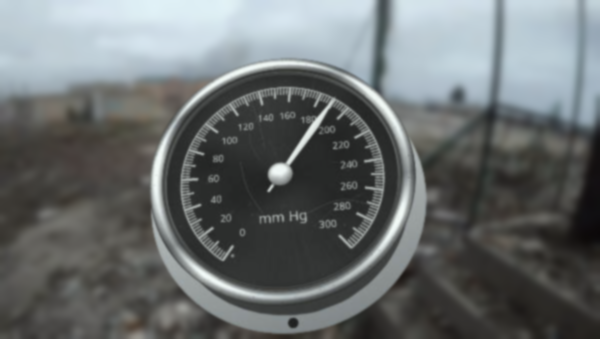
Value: 190 mmHg
